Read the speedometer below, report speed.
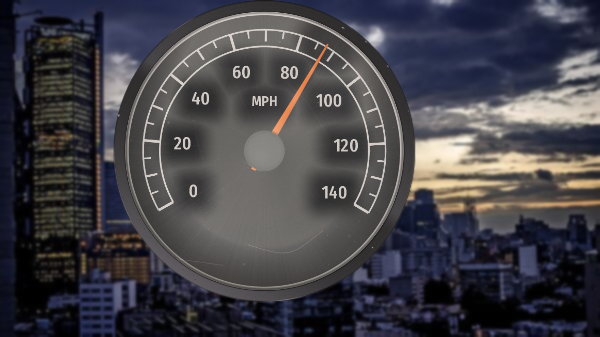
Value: 87.5 mph
